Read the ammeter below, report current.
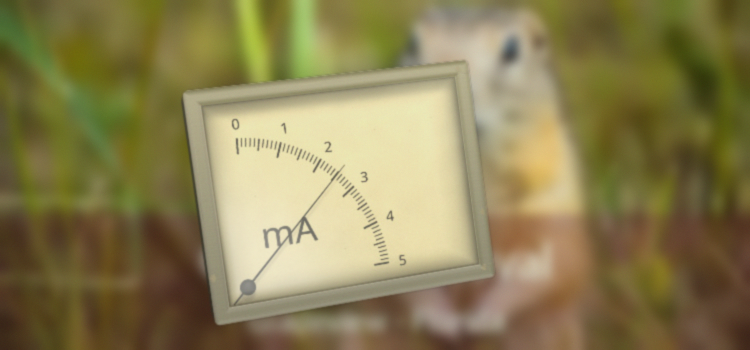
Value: 2.5 mA
